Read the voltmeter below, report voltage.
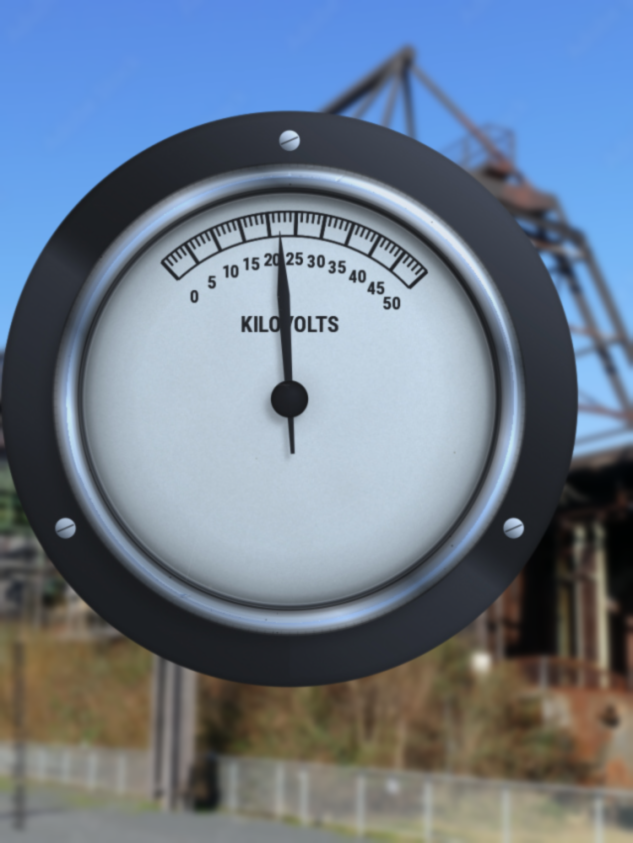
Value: 22 kV
